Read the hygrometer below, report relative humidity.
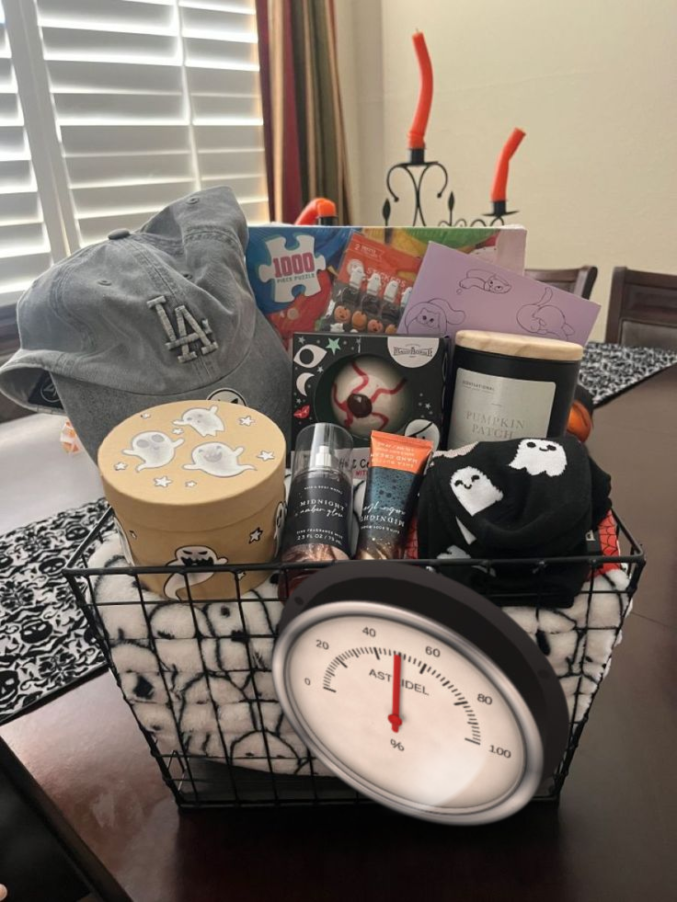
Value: 50 %
